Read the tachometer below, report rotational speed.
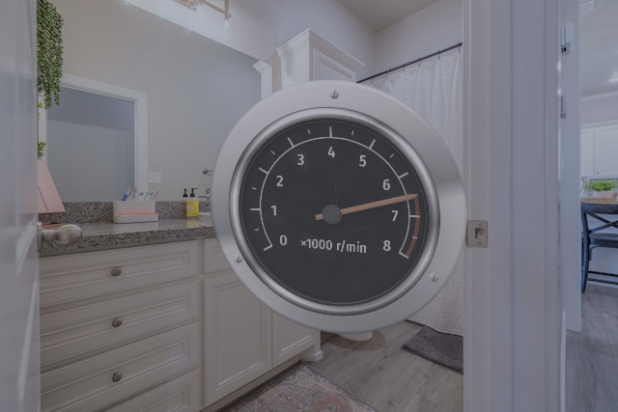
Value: 6500 rpm
